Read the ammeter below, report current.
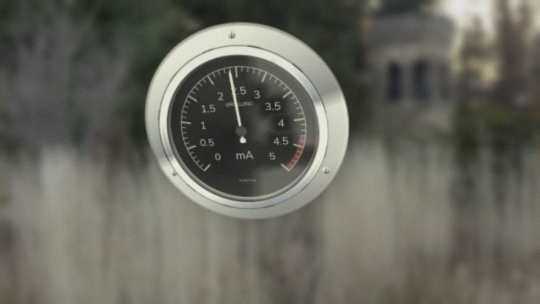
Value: 2.4 mA
